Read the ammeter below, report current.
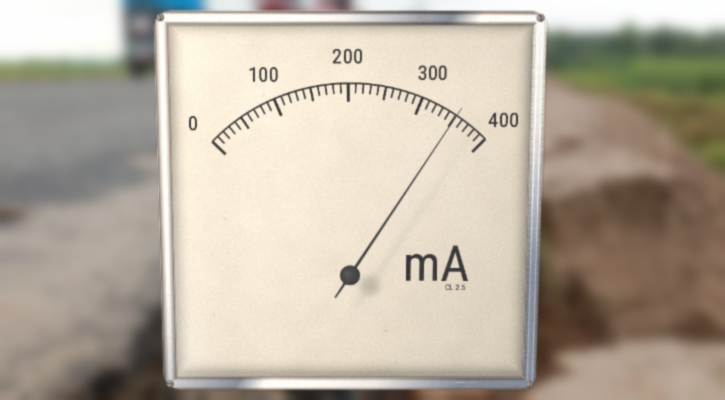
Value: 350 mA
